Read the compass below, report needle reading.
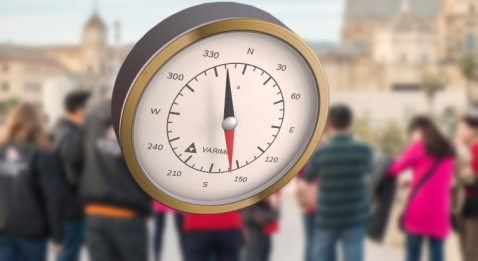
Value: 160 °
